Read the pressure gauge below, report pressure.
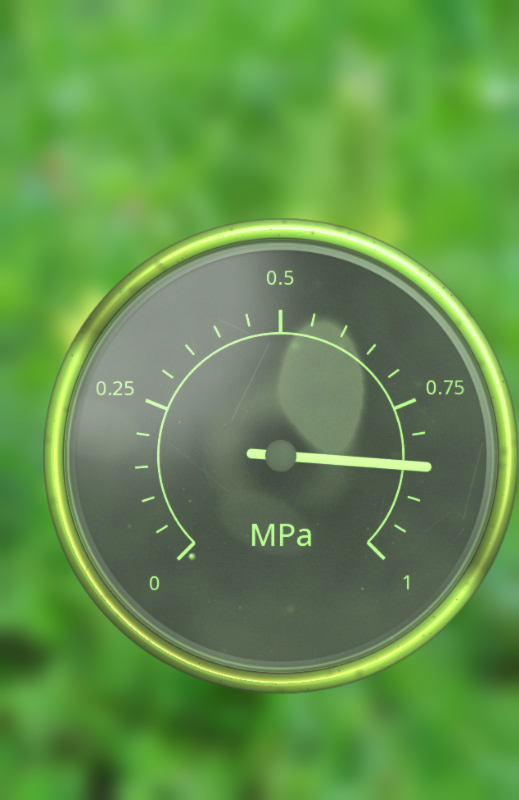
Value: 0.85 MPa
